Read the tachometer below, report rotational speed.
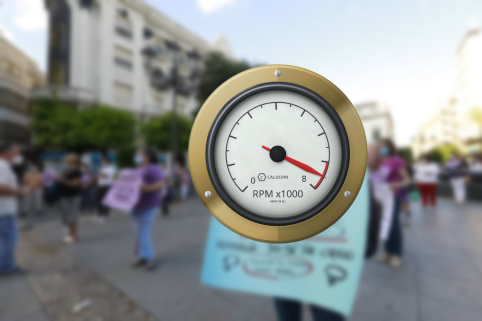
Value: 7500 rpm
